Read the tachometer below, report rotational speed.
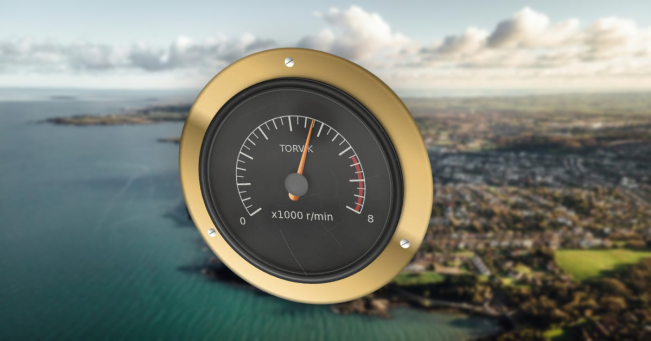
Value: 4750 rpm
